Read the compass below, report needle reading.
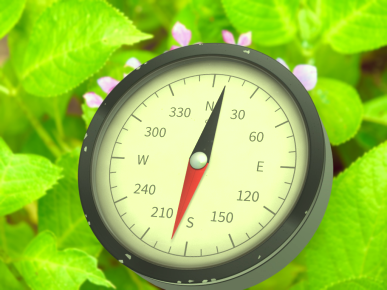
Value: 190 °
